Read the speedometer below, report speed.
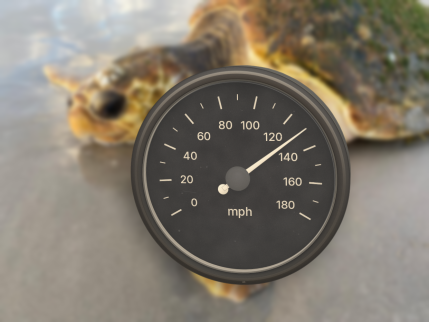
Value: 130 mph
